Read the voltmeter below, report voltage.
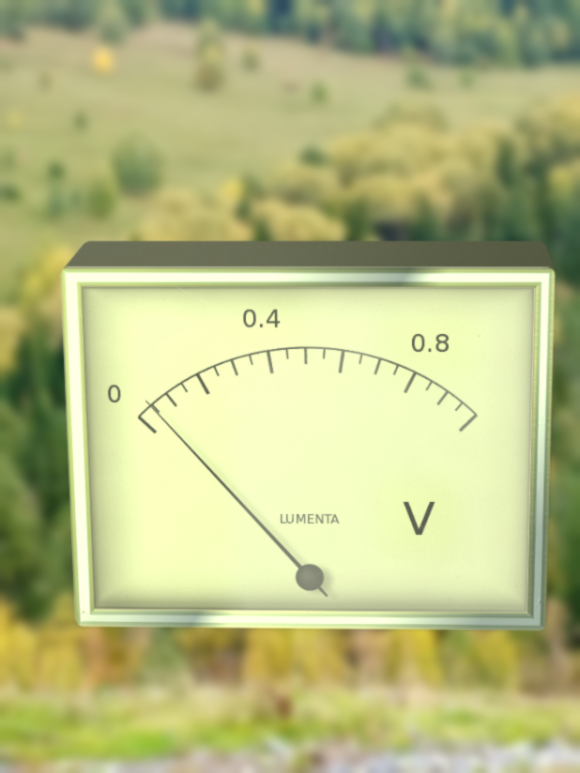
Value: 0.05 V
